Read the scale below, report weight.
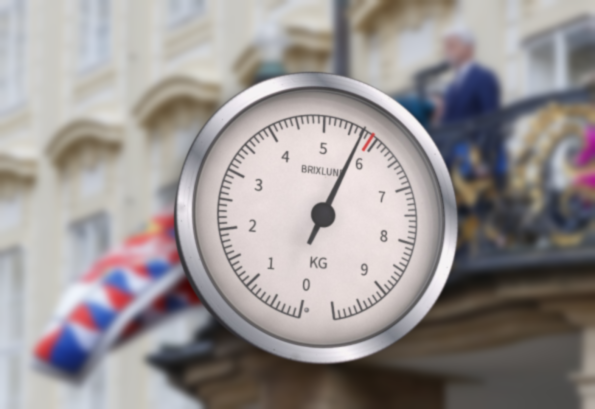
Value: 5.7 kg
